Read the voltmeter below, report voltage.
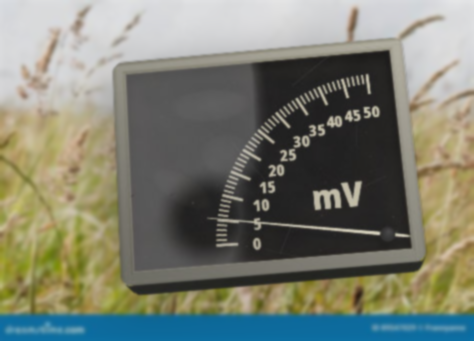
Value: 5 mV
